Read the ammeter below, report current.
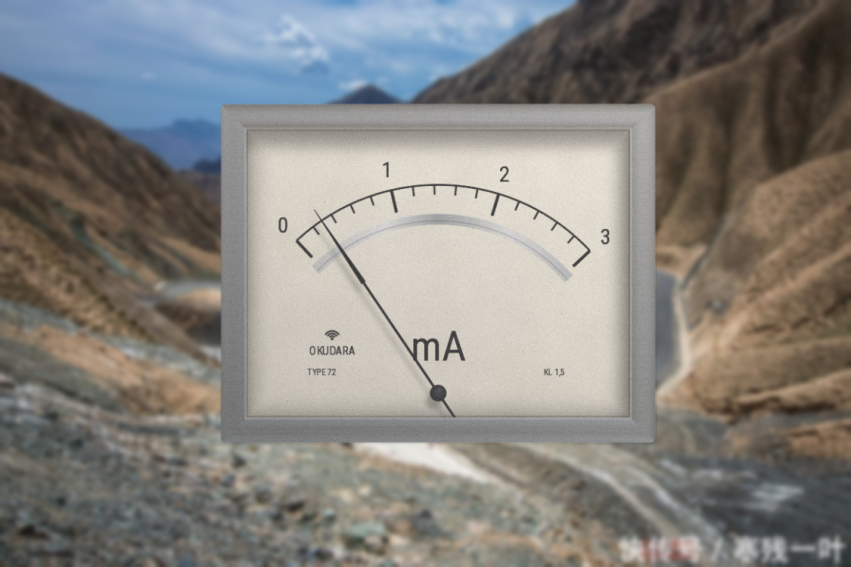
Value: 0.3 mA
